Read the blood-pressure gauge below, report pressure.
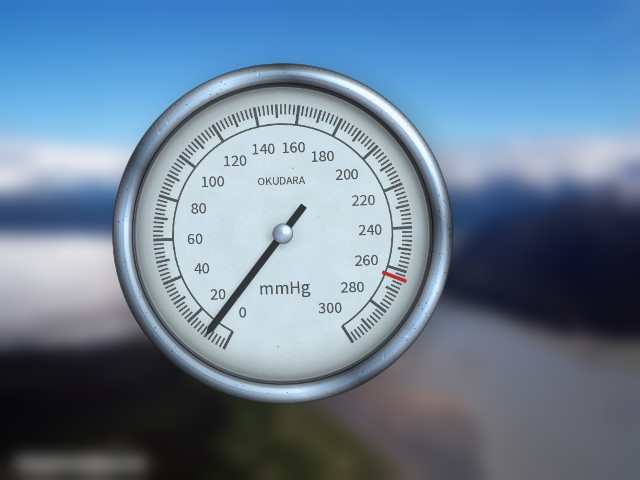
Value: 10 mmHg
